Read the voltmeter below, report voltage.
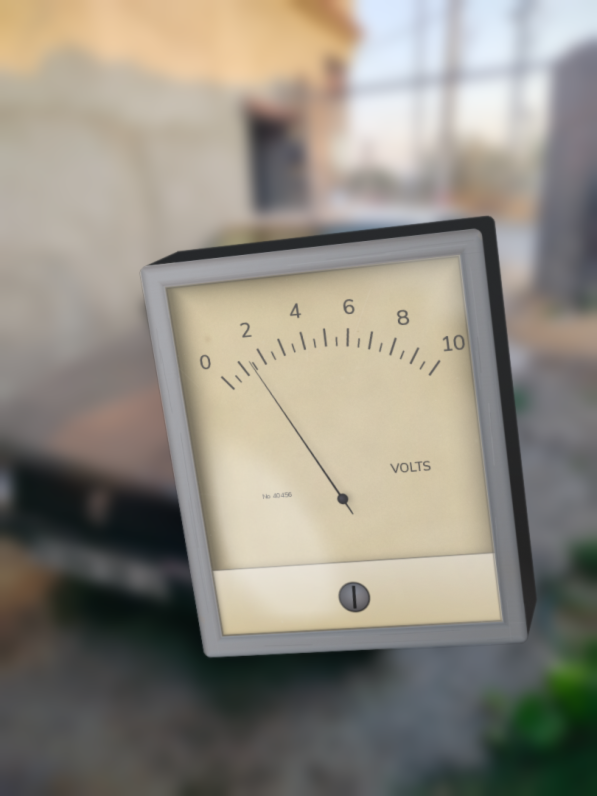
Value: 1.5 V
